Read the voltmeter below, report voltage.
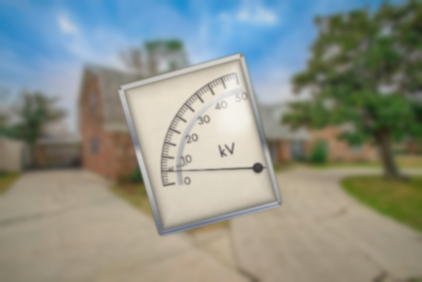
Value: 5 kV
